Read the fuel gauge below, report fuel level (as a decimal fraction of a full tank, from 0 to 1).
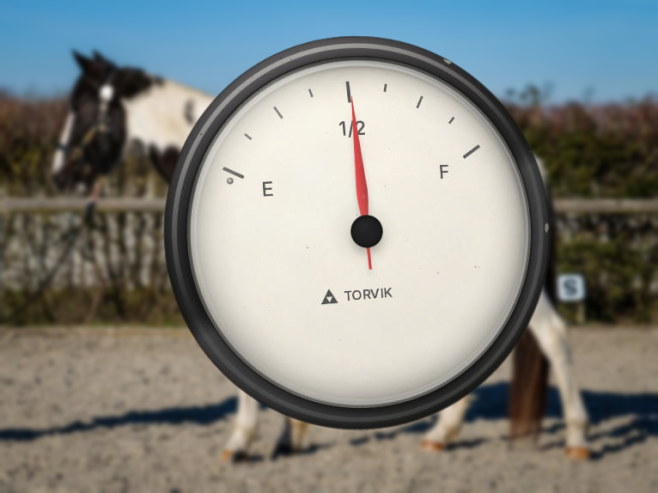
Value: 0.5
